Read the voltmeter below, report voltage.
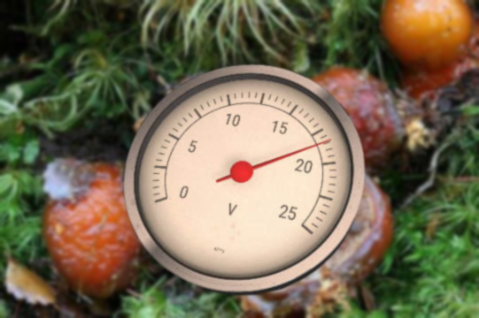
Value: 18.5 V
